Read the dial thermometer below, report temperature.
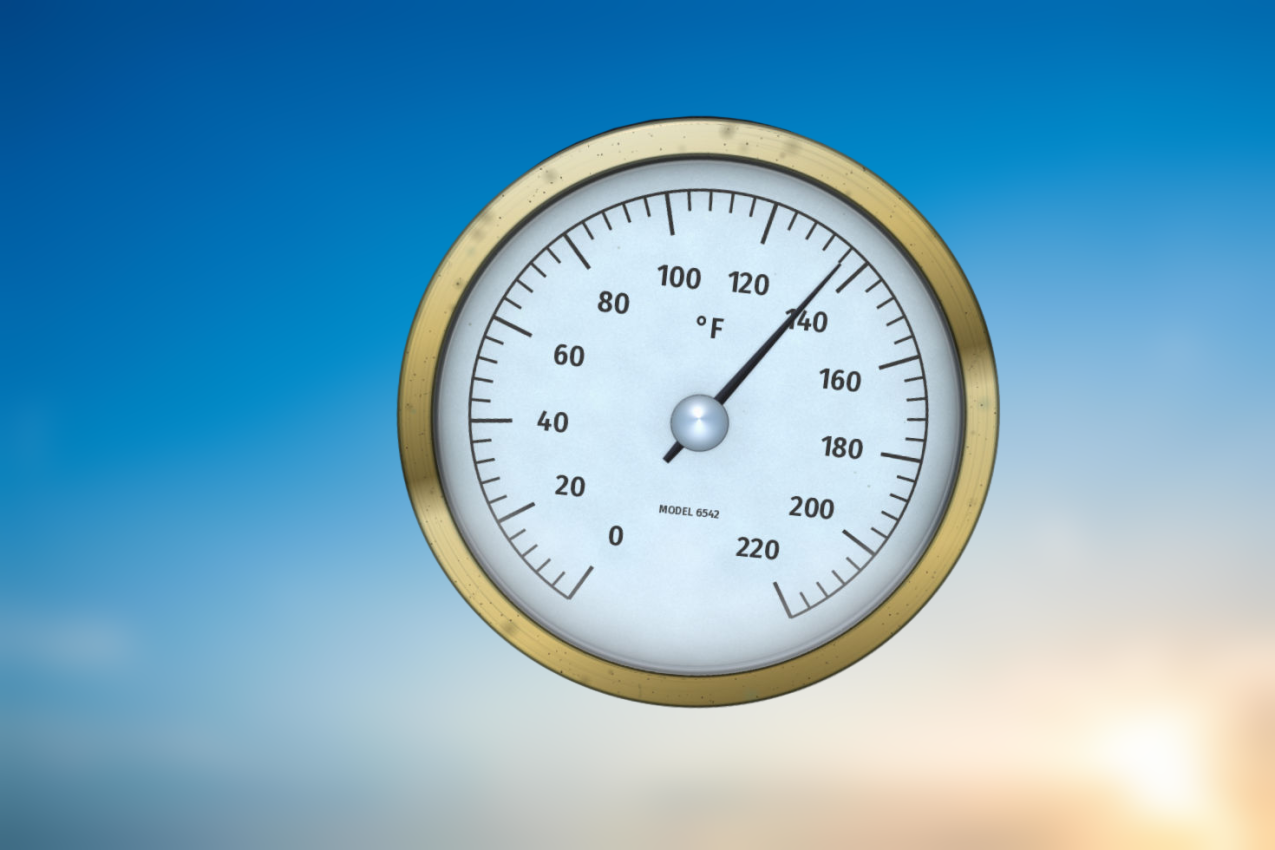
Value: 136 °F
